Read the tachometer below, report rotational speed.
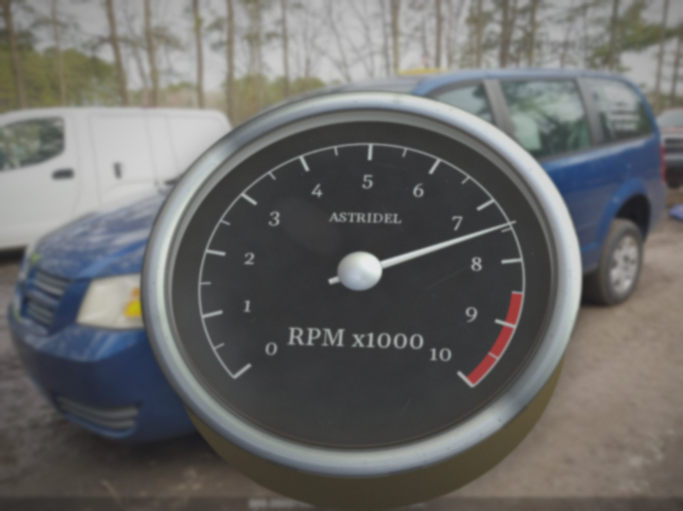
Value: 7500 rpm
